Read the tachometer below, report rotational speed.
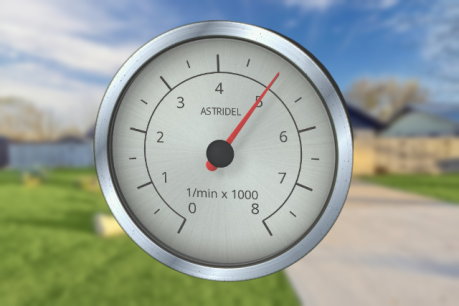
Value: 5000 rpm
